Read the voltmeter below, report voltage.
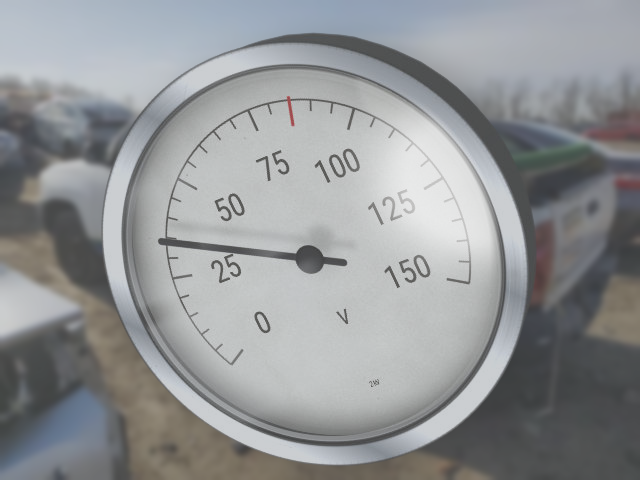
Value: 35 V
